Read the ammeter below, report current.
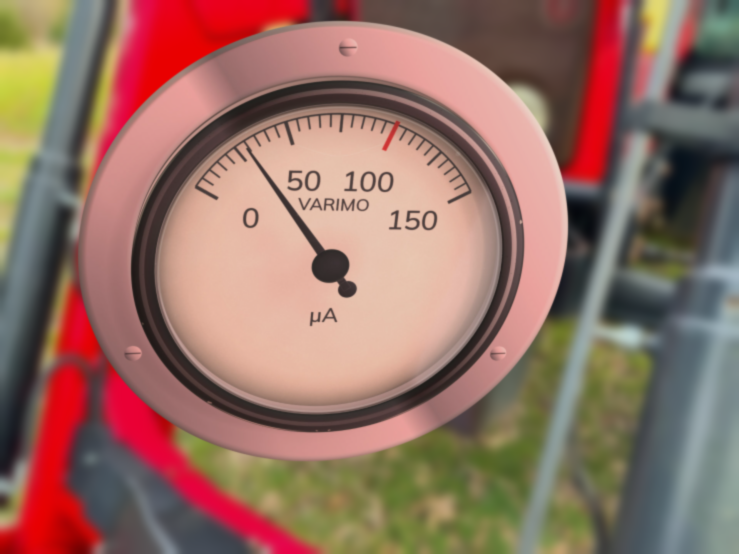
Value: 30 µA
